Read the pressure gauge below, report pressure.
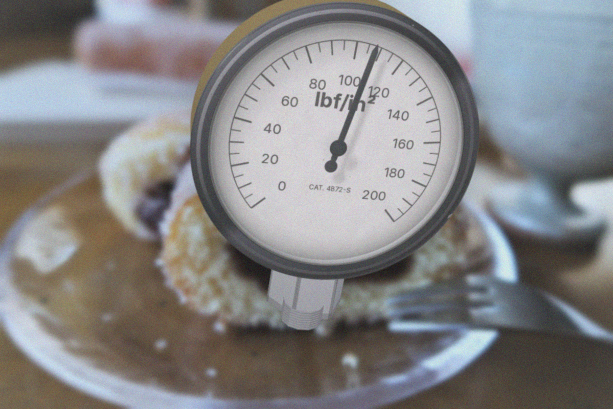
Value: 107.5 psi
